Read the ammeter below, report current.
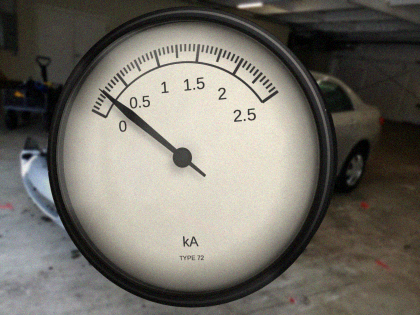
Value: 0.25 kA
